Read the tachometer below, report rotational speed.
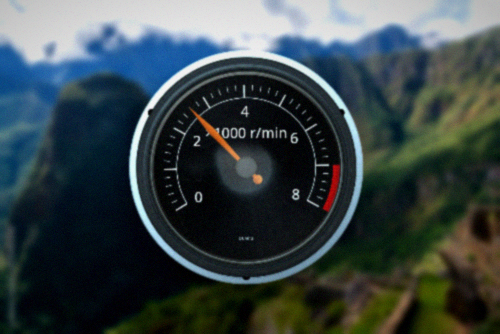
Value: 2600 rpm
